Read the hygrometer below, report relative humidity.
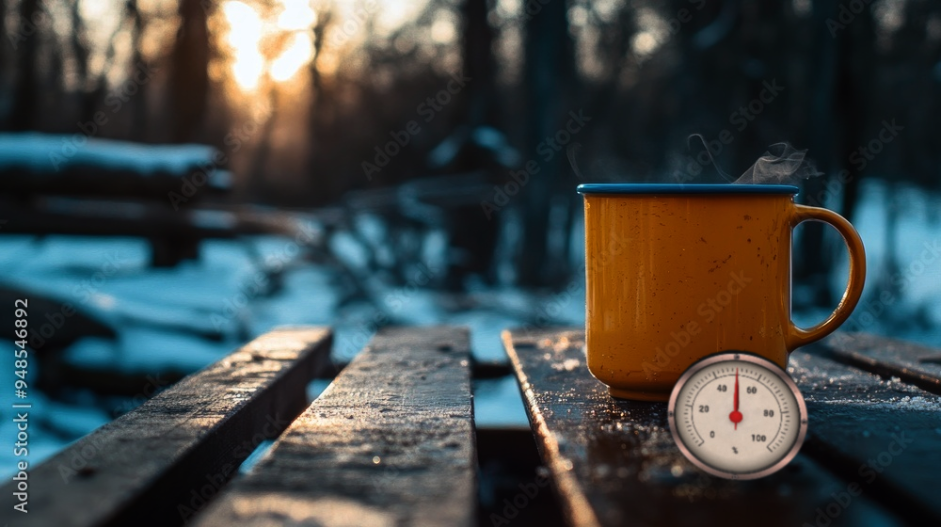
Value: 50 %
